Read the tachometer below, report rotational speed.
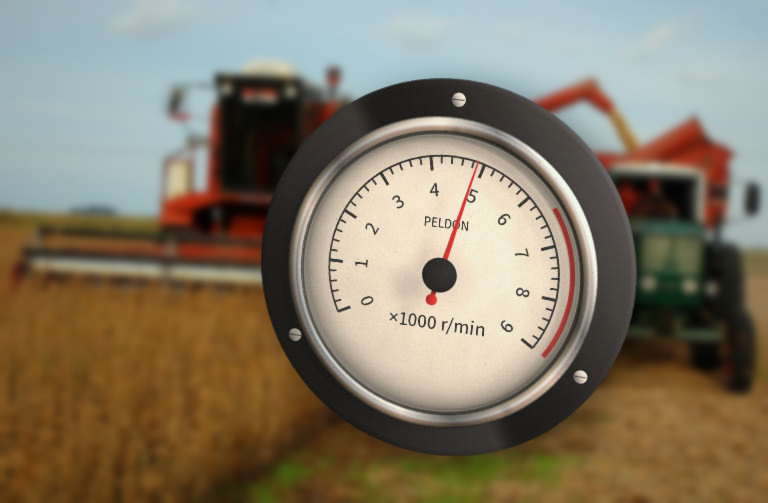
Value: 4900 rpm
